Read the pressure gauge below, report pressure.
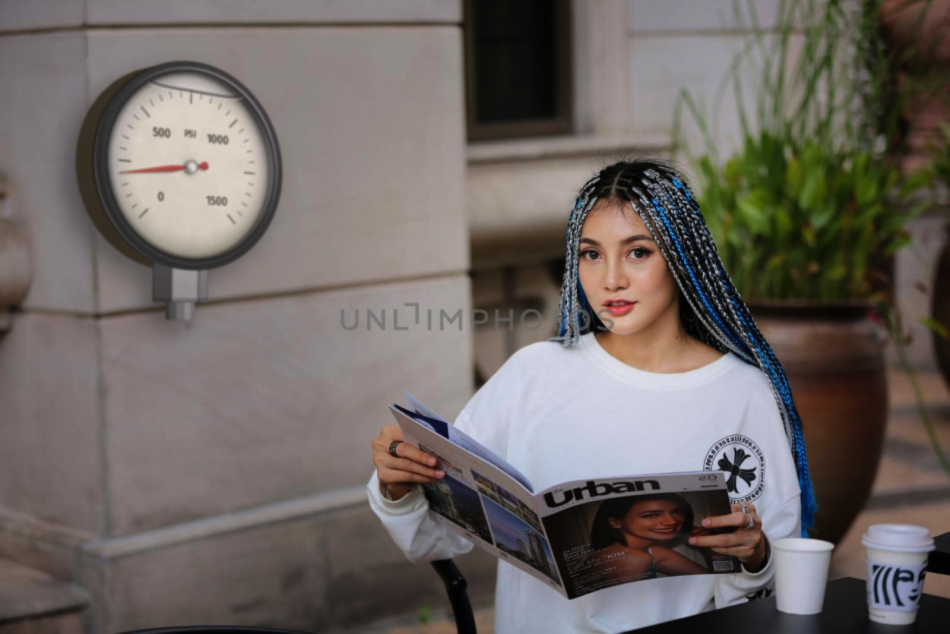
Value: 200 psi
